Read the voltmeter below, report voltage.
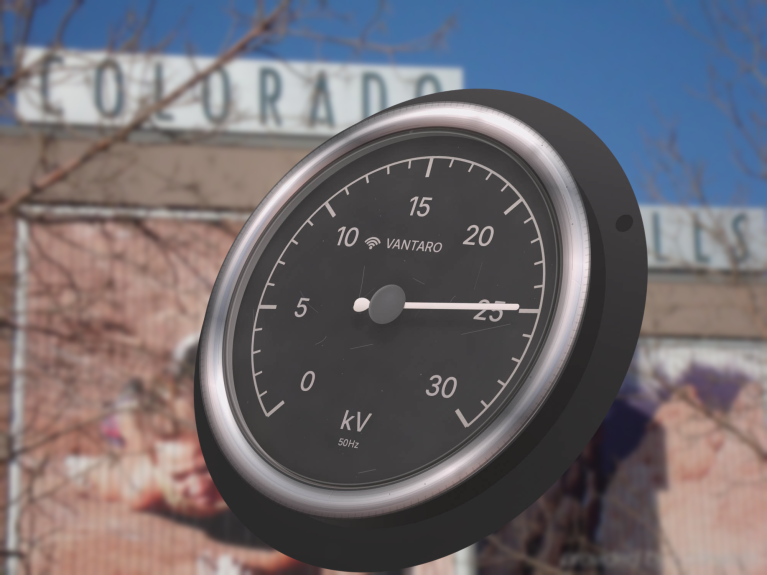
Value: 25 kV
